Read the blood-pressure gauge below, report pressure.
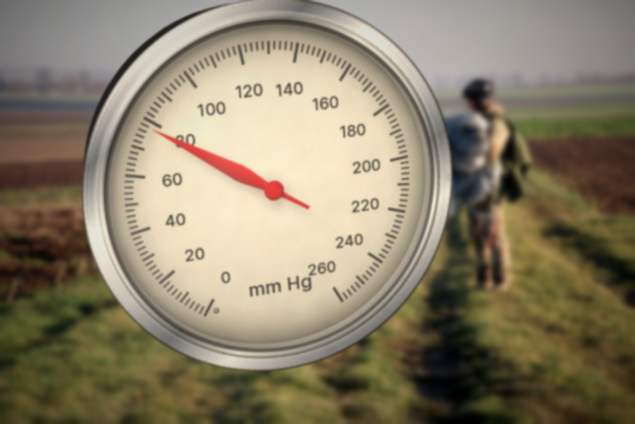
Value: 78 mmHg
